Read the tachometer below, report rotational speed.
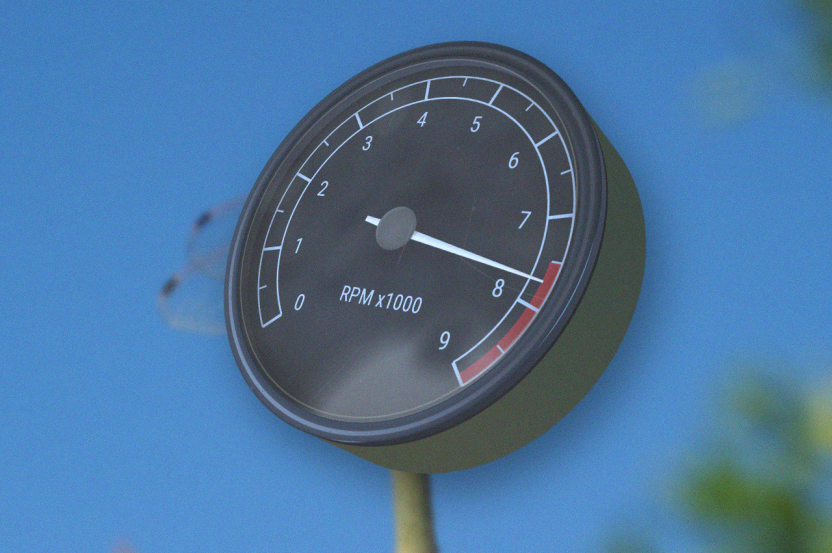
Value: 7750 rpm
